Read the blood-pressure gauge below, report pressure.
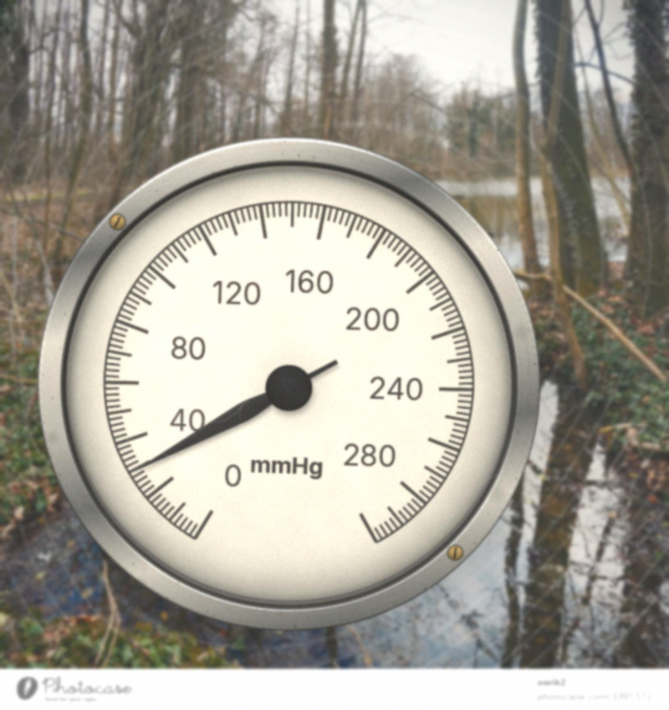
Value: 30 mmHg
